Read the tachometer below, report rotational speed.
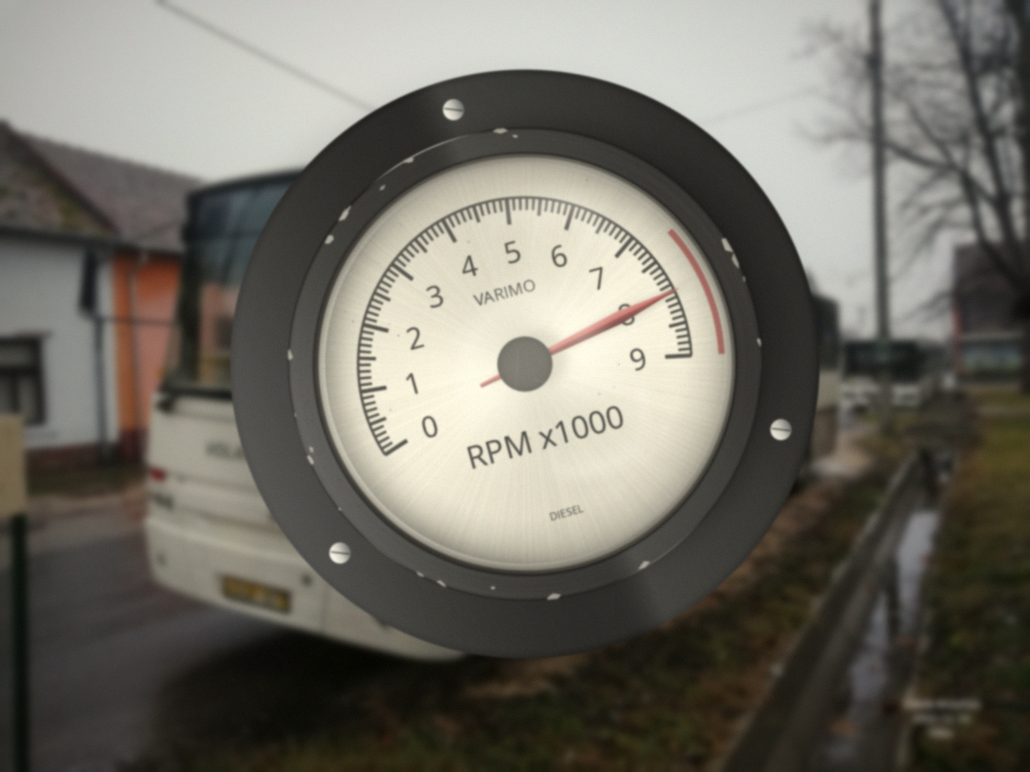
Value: 8000 rpm
